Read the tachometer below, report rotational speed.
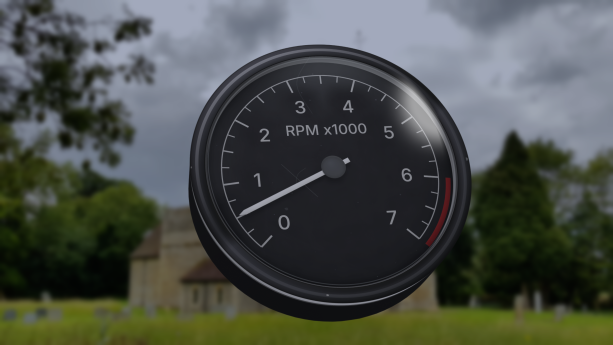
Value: 500 rpm
